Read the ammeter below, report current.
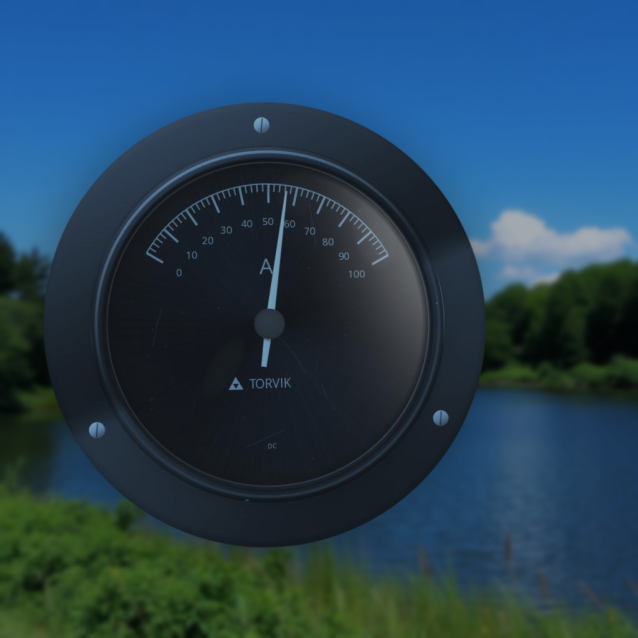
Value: 56 A
